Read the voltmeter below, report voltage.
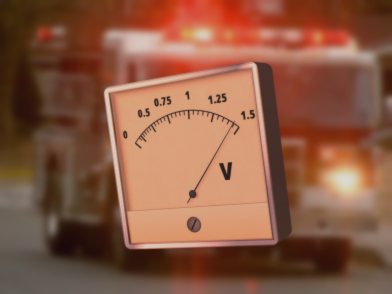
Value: 1.45 V
